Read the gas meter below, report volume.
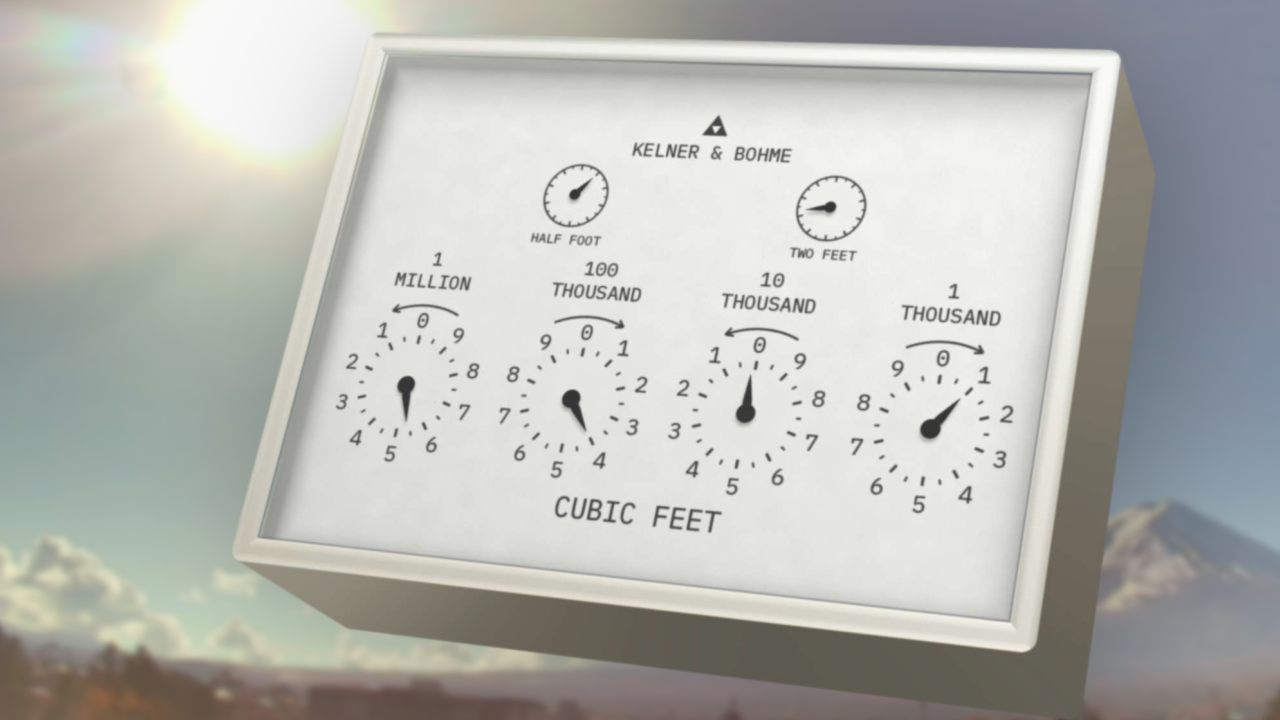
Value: 540100 ft³
